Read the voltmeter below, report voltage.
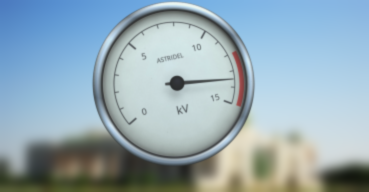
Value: 13.5 kV
